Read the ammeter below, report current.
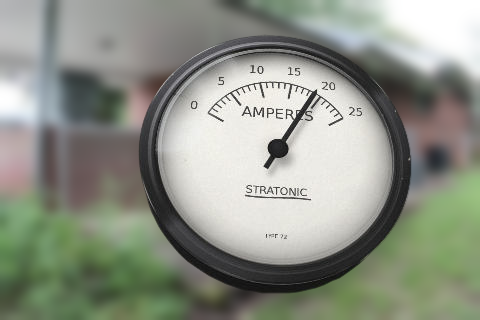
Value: 19 A
